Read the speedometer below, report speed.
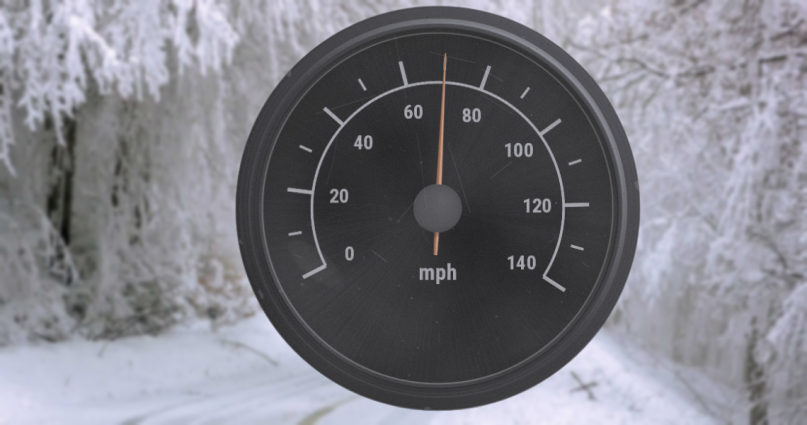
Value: 70 mph
